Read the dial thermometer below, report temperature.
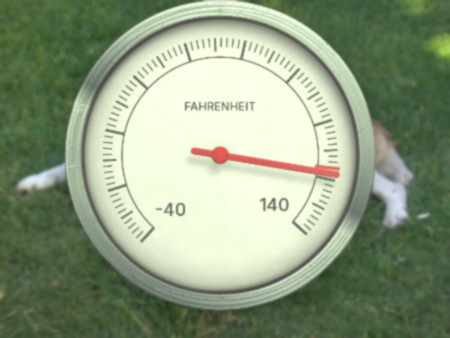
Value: 118 °F
